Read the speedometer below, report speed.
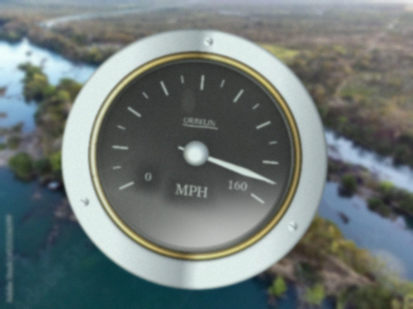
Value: 150 mph
